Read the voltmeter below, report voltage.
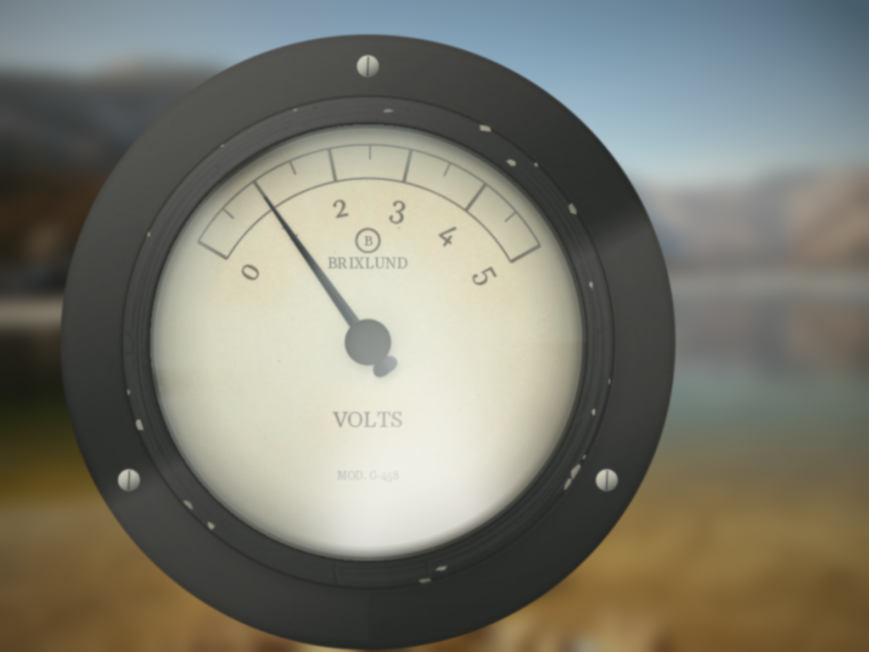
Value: 1 V
